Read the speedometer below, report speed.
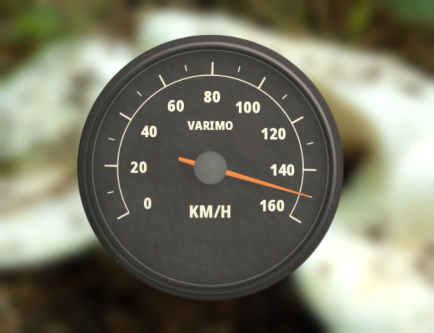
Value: 150 km/h
